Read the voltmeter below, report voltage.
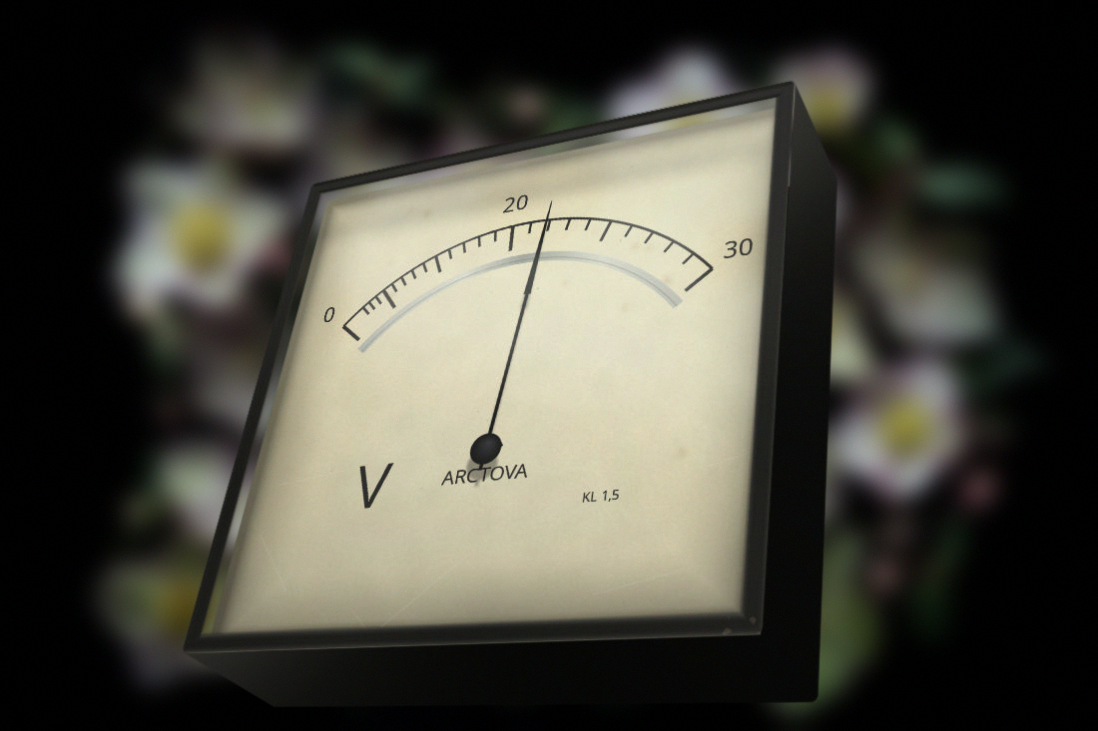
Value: 22 V
